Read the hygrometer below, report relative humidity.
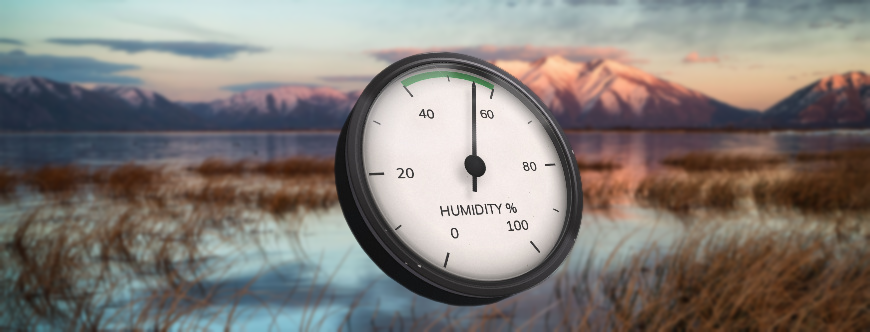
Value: 55 %
